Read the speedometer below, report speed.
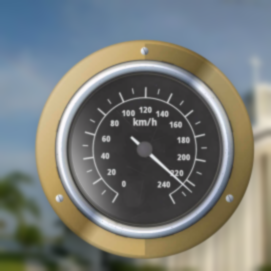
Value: 225 km/h
